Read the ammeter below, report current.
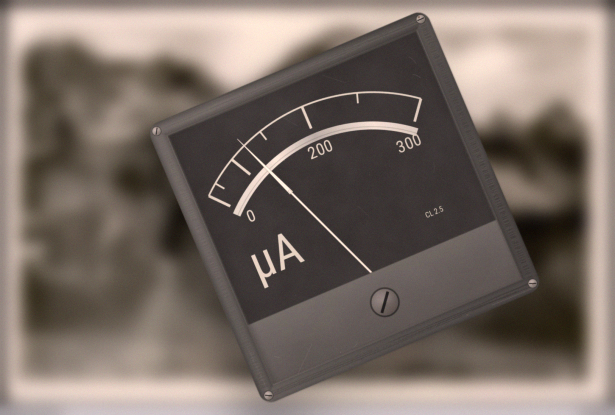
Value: 125 µA
